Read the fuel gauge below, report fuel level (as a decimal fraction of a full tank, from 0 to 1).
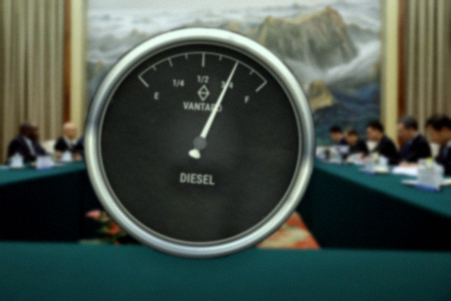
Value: 0.75
